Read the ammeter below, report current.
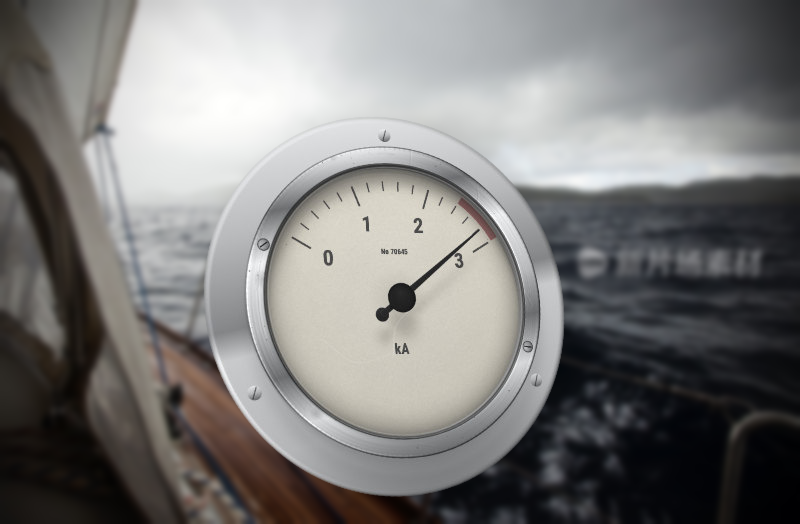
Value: 2.8 kA
